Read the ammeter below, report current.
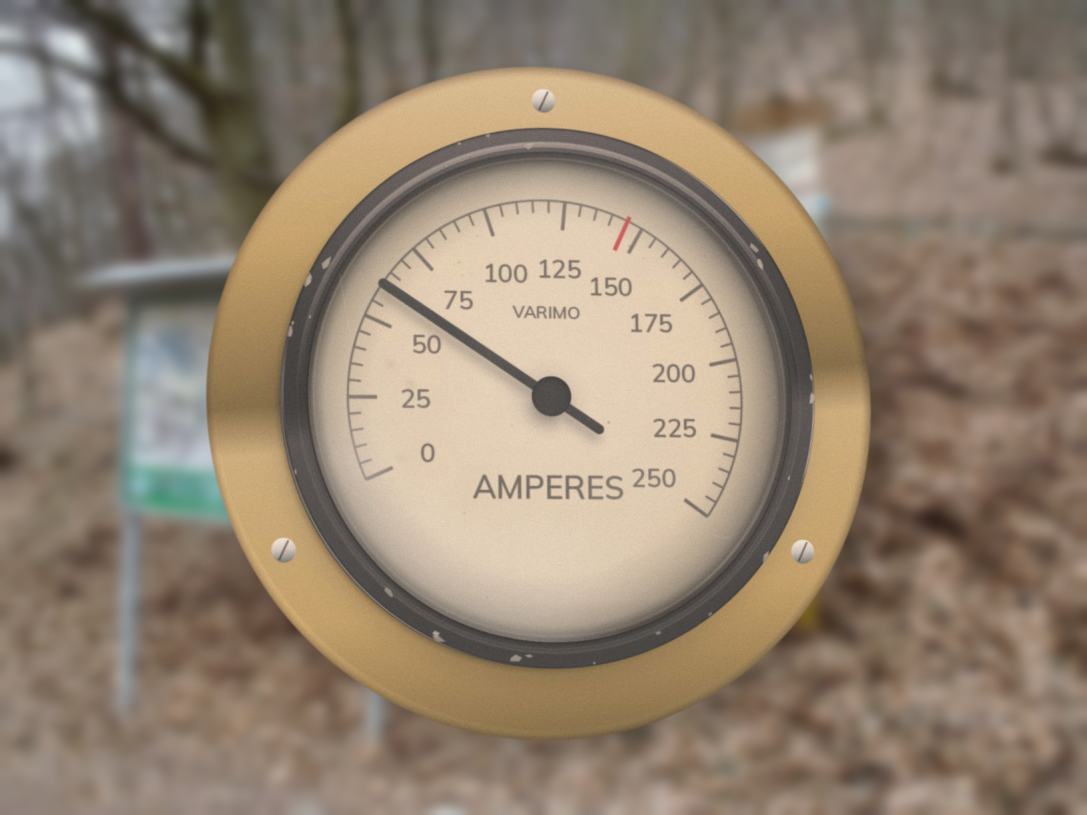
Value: 60 A
